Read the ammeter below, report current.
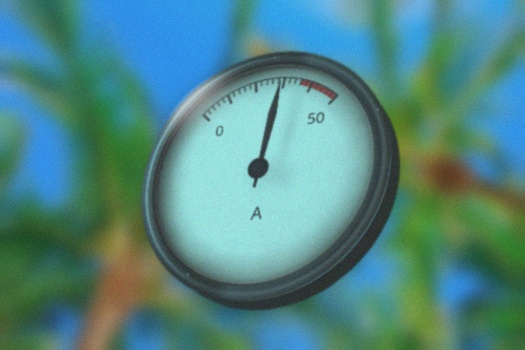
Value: 30 A
